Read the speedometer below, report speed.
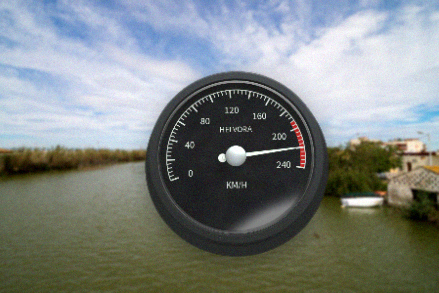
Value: 220 km/h
